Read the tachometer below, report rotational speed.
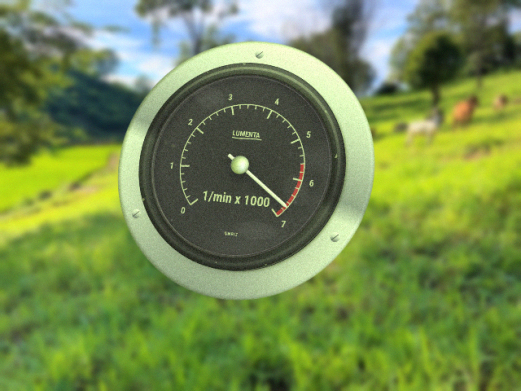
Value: 6700 rpm
